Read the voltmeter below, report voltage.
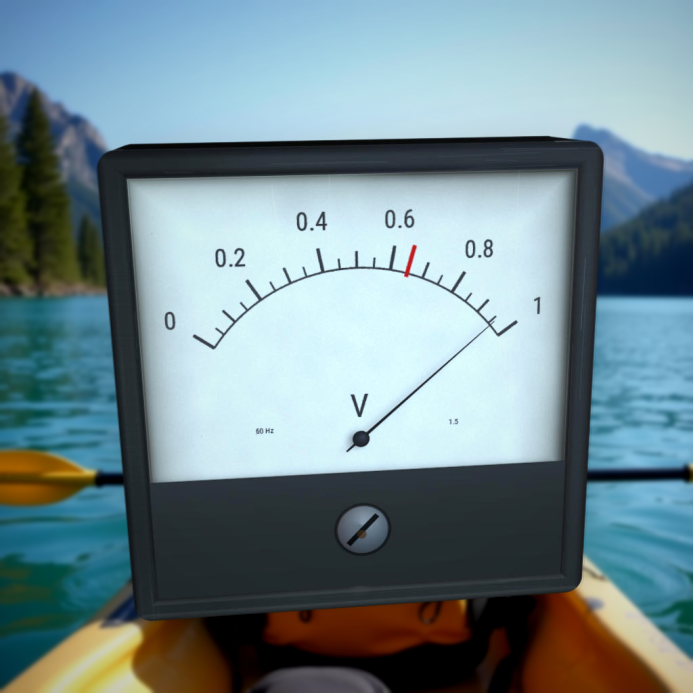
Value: 0.95 V
